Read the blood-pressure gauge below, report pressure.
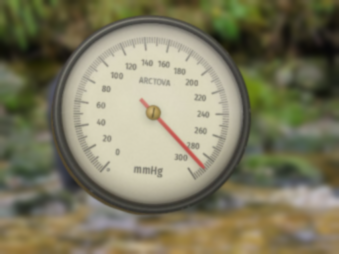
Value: 290 mmHg
